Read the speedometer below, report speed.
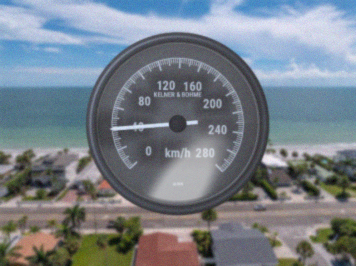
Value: 40 km/h
